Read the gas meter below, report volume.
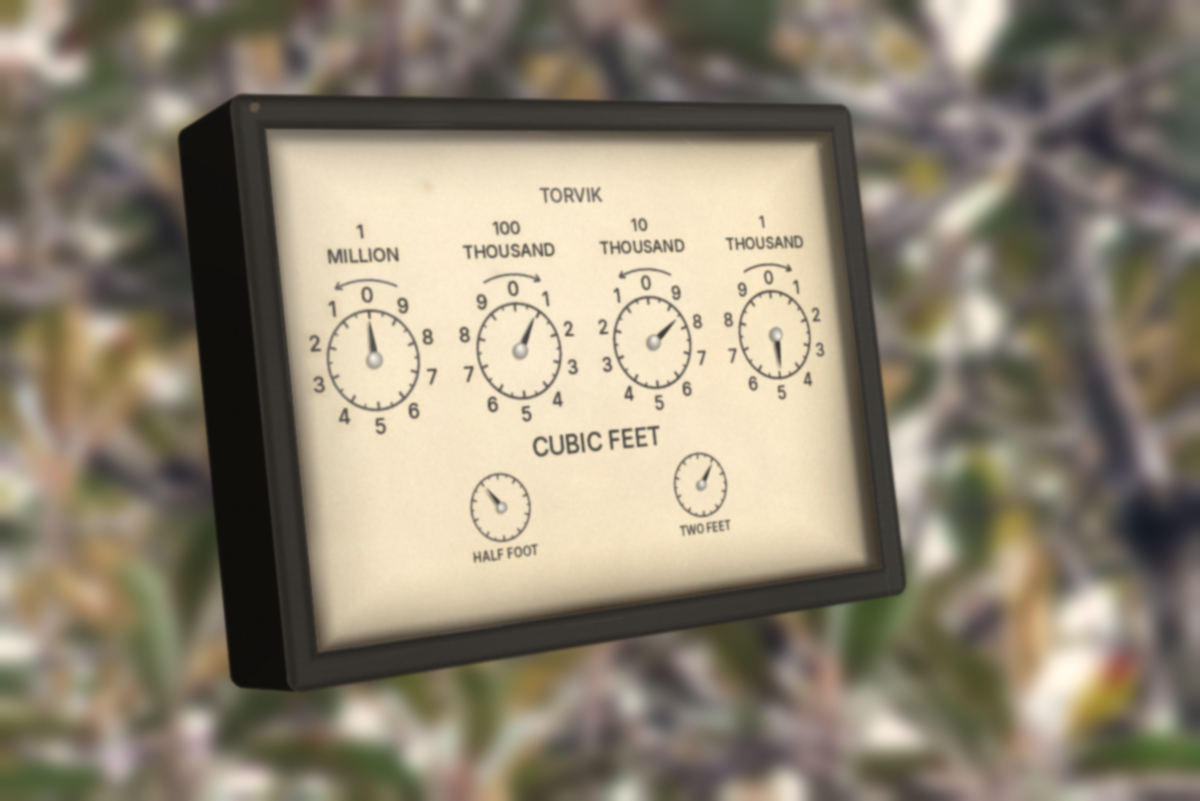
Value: 8500 ft³
